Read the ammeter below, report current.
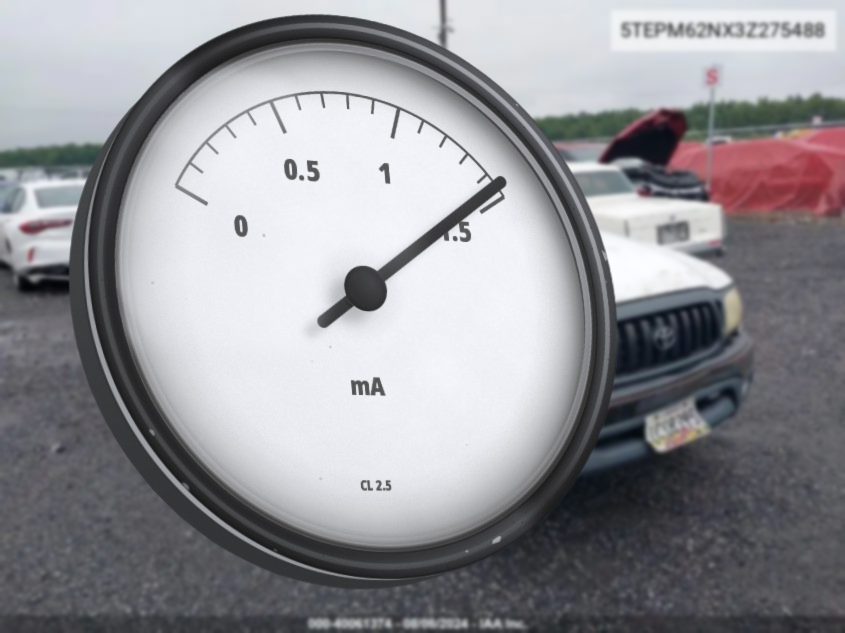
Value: 1.45 mA
